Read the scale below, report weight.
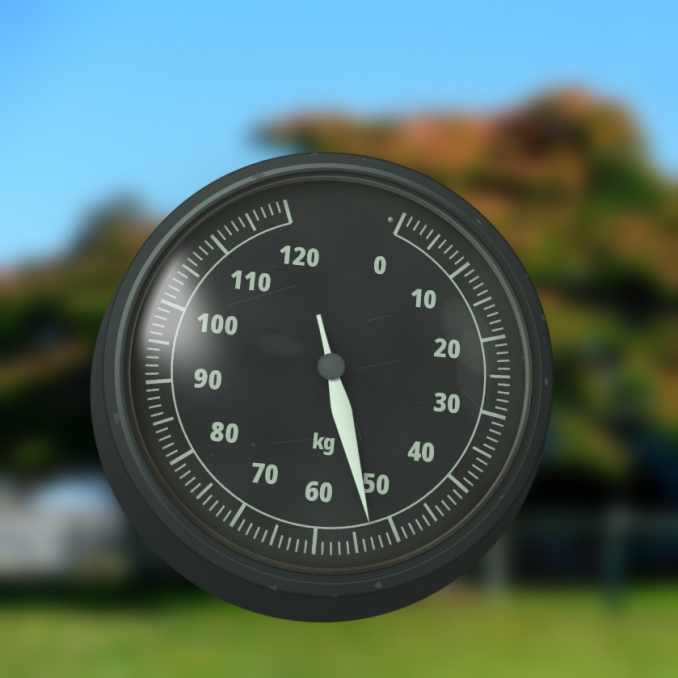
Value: 53 kg
